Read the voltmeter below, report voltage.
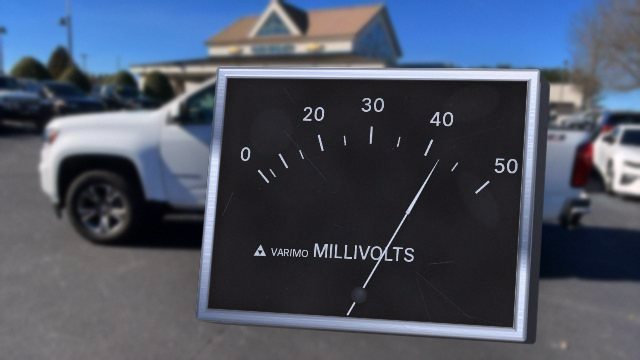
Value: 42.5 mV
